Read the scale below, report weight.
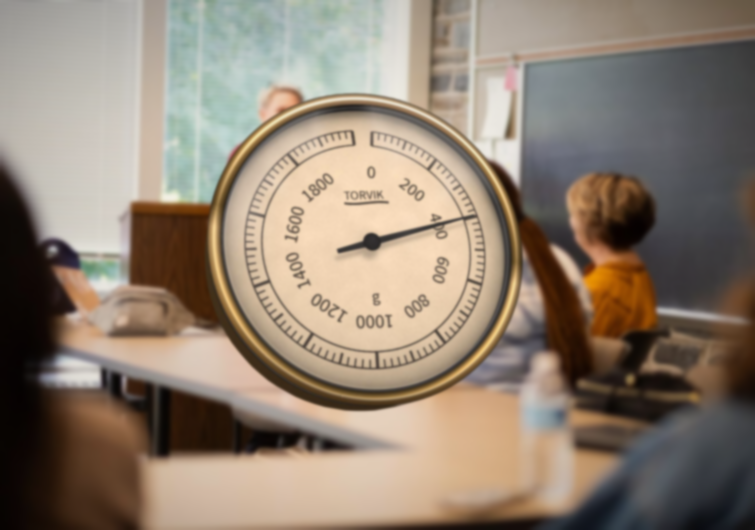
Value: 400 g
